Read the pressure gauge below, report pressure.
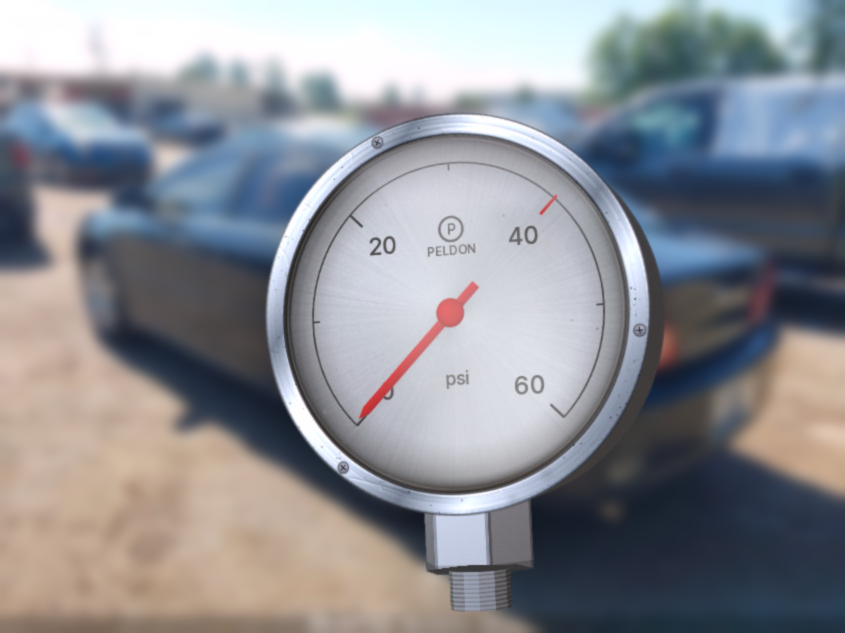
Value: 0 psi
